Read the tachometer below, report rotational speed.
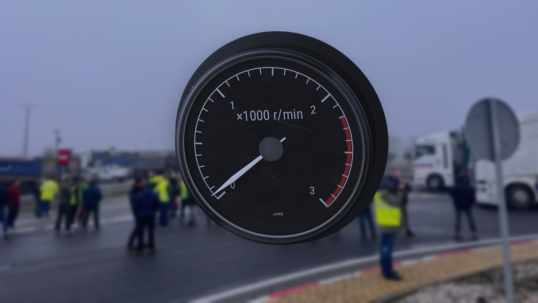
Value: 50 rpm
